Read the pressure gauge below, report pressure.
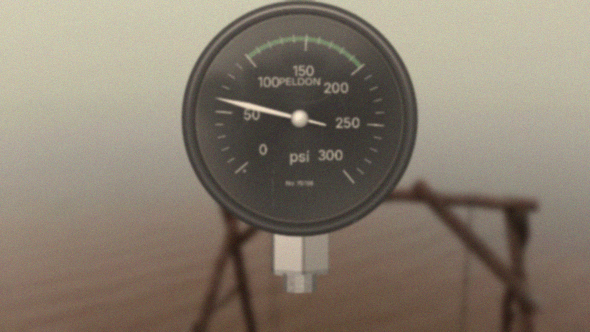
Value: 60 psi
